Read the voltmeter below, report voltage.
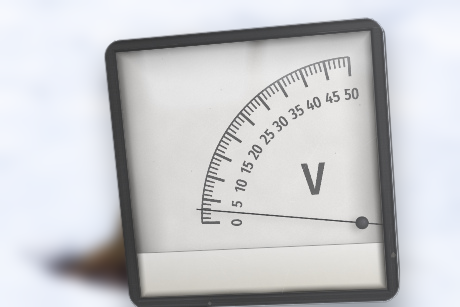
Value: 3 V
